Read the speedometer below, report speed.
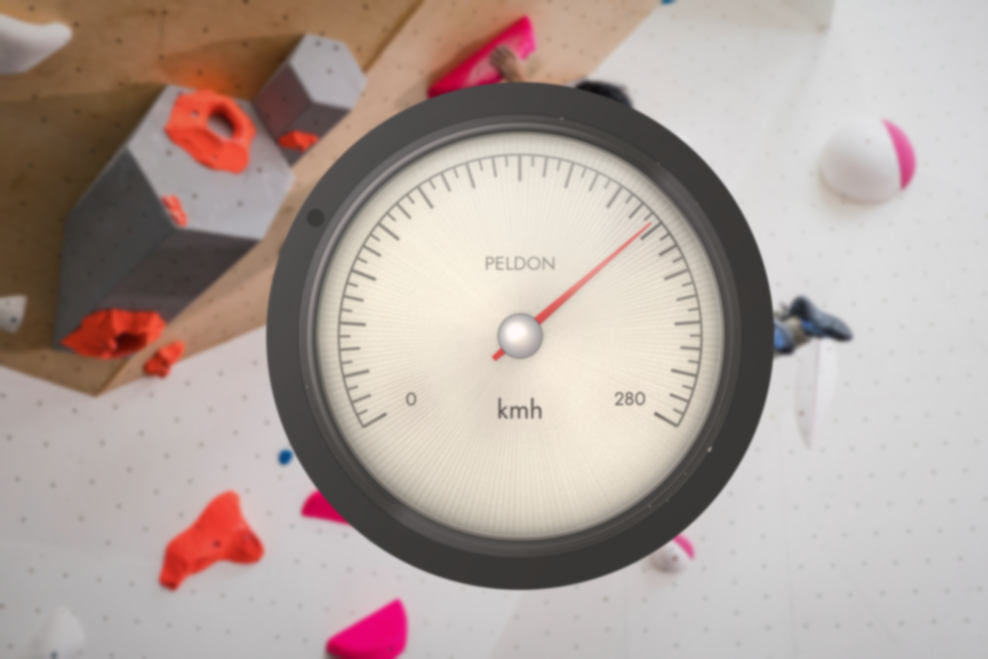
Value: 197.5 km/h
